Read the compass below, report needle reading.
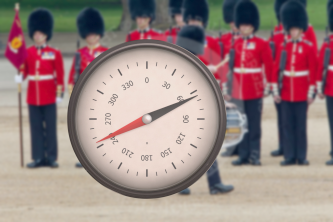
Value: 245 °
